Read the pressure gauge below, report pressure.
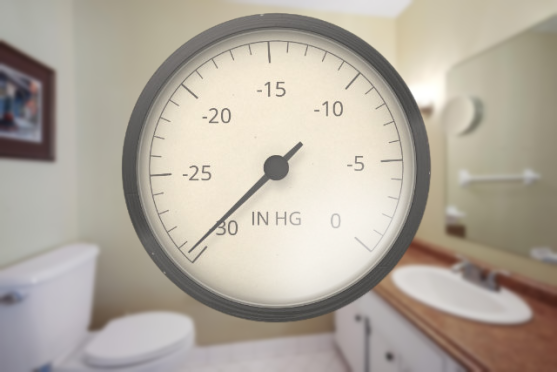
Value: -29.5 inHg
